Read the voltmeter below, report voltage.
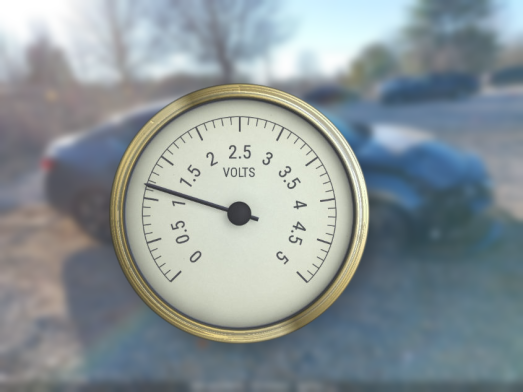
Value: 1.15 V
